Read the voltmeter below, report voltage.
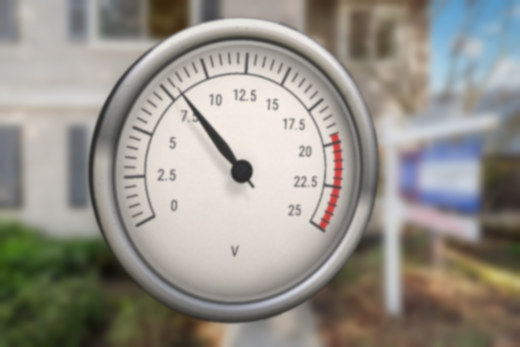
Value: 8 V
